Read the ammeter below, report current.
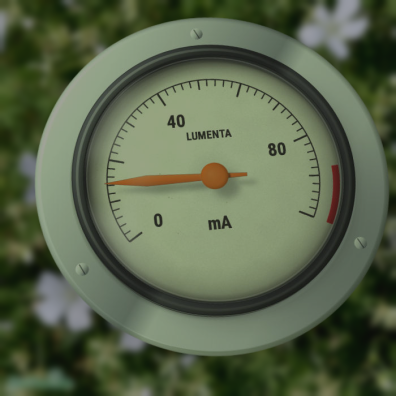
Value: 14 mA
